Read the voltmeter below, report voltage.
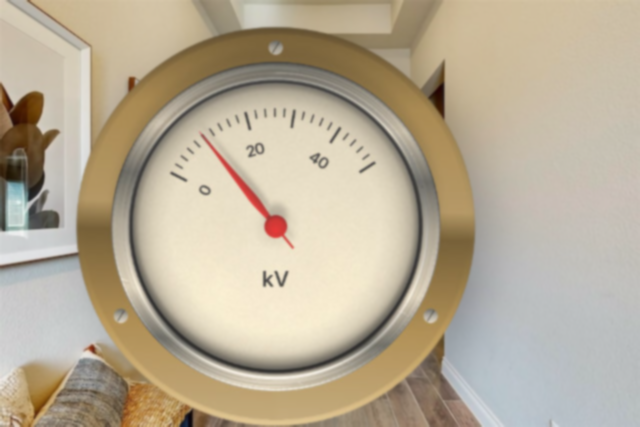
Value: 10 kV
